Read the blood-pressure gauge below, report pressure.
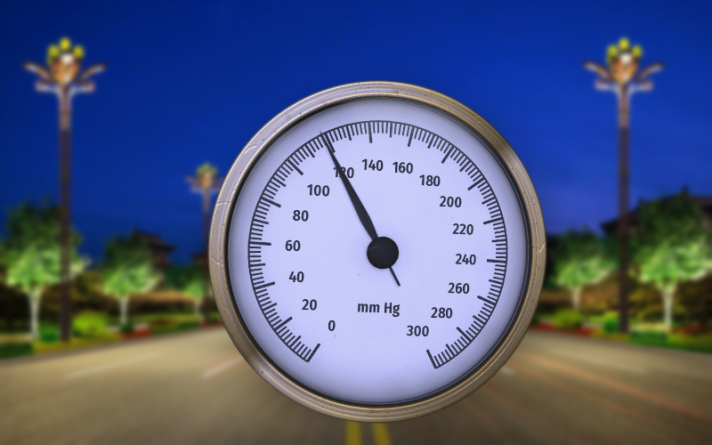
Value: 118 mmHg
